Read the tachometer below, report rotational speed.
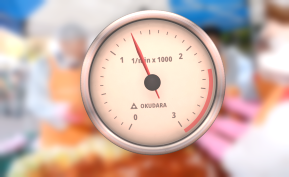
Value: 1300 rpm
